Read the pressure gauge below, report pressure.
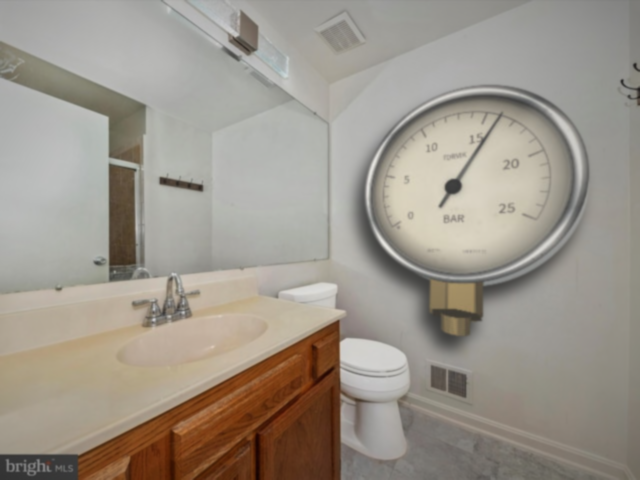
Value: 16 bar
